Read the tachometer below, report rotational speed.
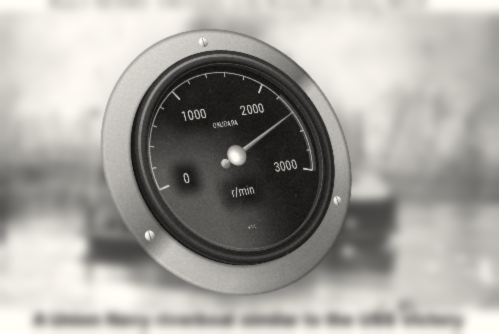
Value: 2400 rpm
